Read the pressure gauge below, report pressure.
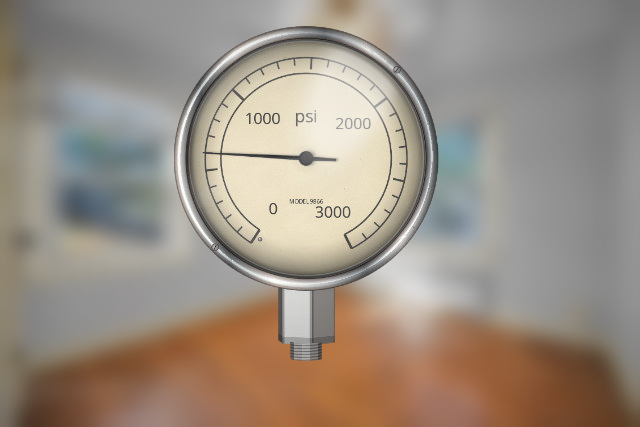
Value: 600 psi
